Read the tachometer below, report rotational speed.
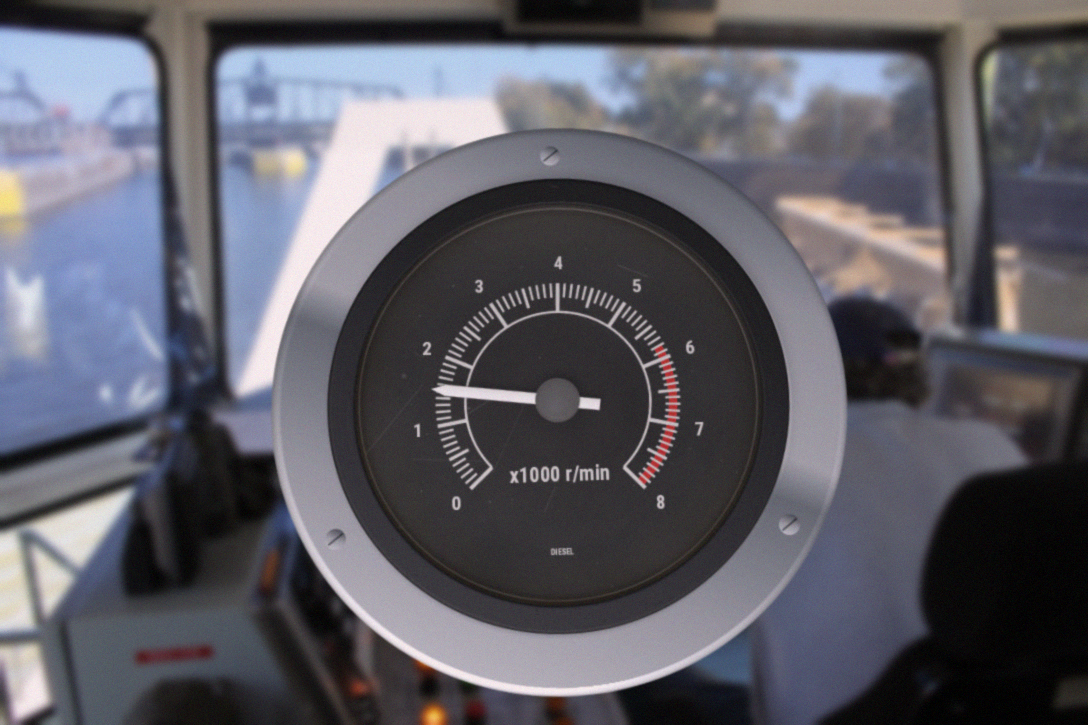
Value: 1500 rpm
